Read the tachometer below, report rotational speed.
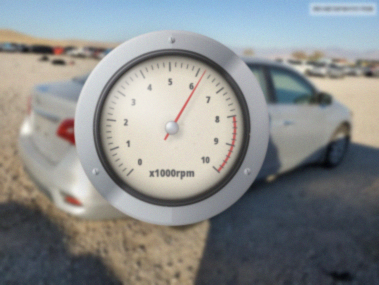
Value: 6200 rpm
